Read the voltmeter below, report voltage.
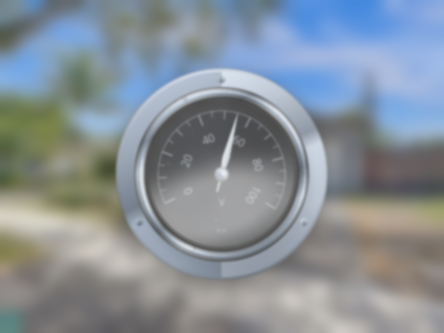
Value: 55 V
